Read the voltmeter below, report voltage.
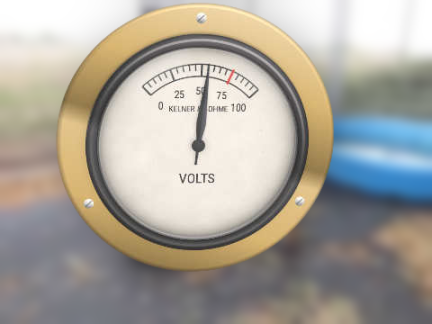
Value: 55 V
